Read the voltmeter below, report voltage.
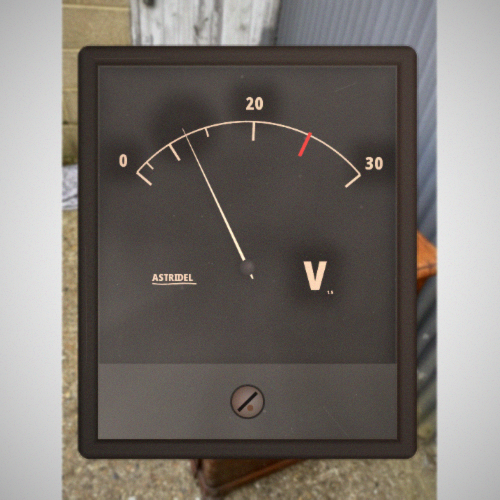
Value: 12.5 V
